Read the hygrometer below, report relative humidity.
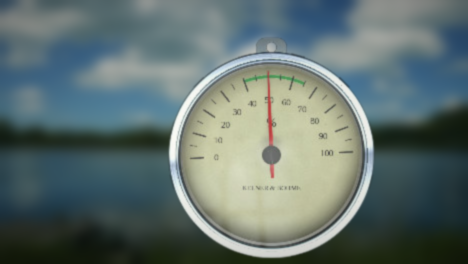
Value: 50 %
